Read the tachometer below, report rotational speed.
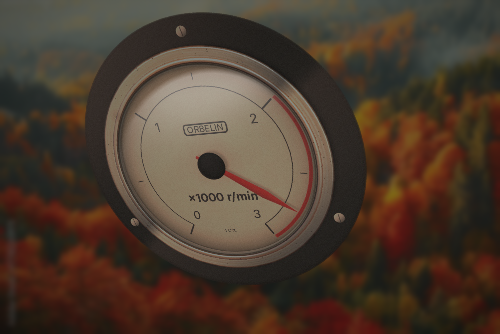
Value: 2750 rpm
